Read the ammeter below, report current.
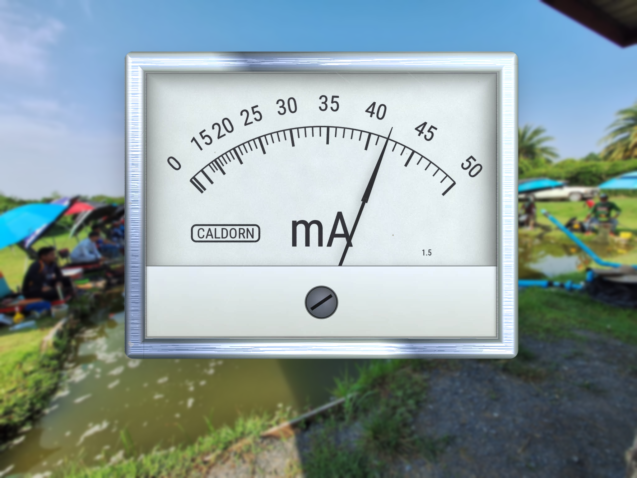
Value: 42 mA
